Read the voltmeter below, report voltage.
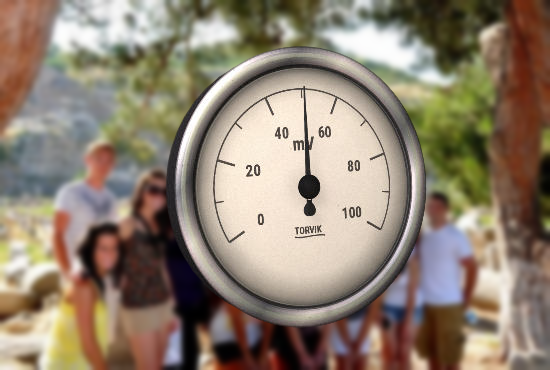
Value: 50 mV
